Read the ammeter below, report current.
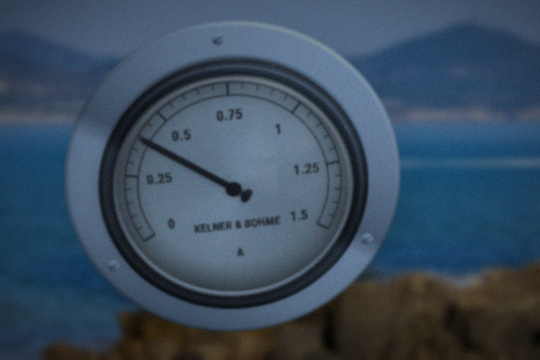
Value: 0.4 A
